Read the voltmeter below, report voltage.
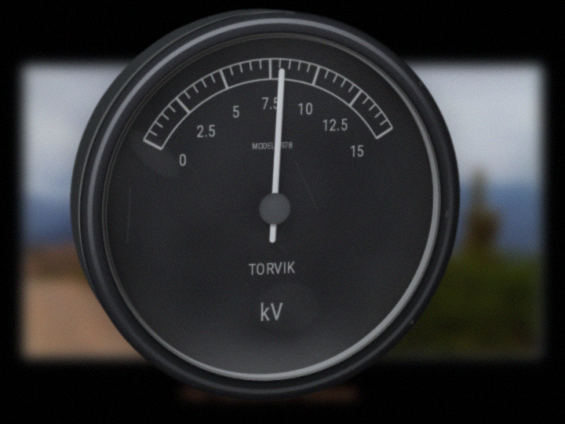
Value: 8 kV
